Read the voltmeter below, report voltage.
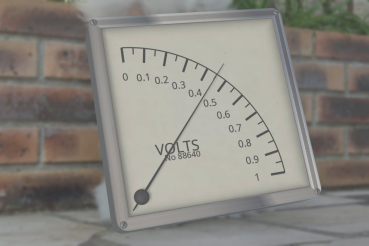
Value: 0.45 V
